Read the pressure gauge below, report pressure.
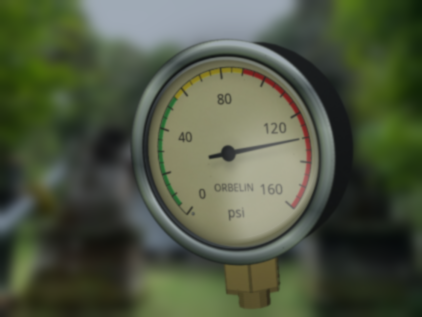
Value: 130 psi
